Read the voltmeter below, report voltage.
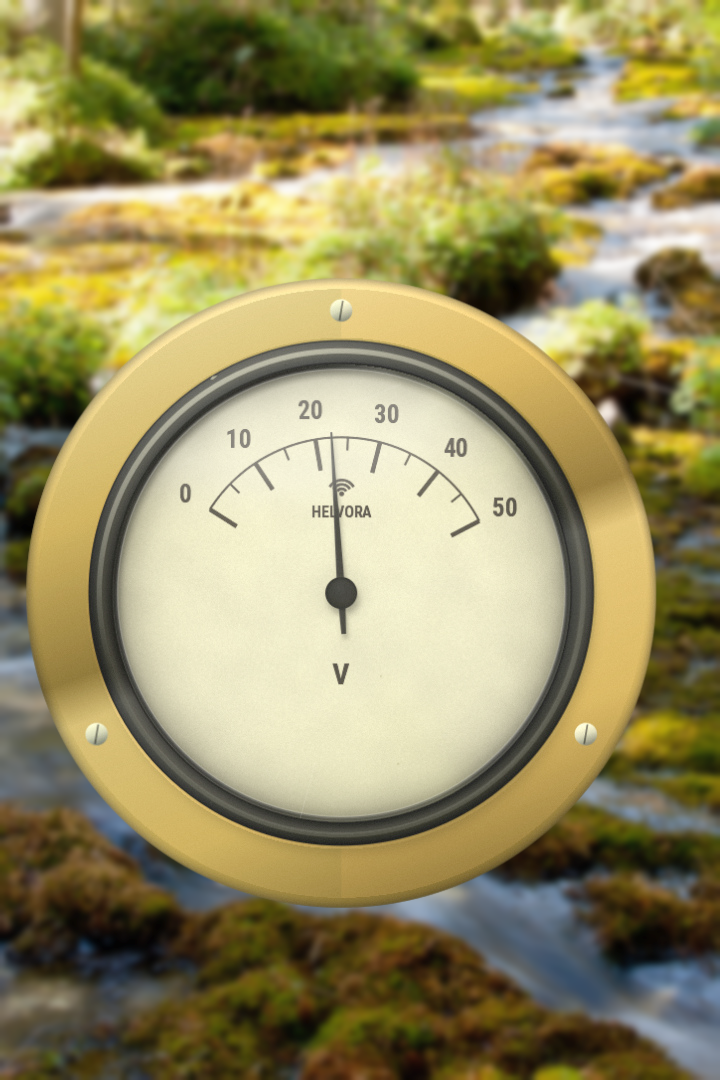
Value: 22.5 V
